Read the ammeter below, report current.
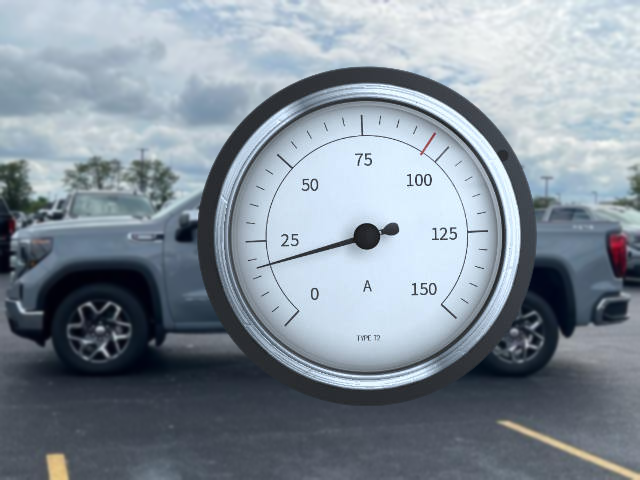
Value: 17.5 A
